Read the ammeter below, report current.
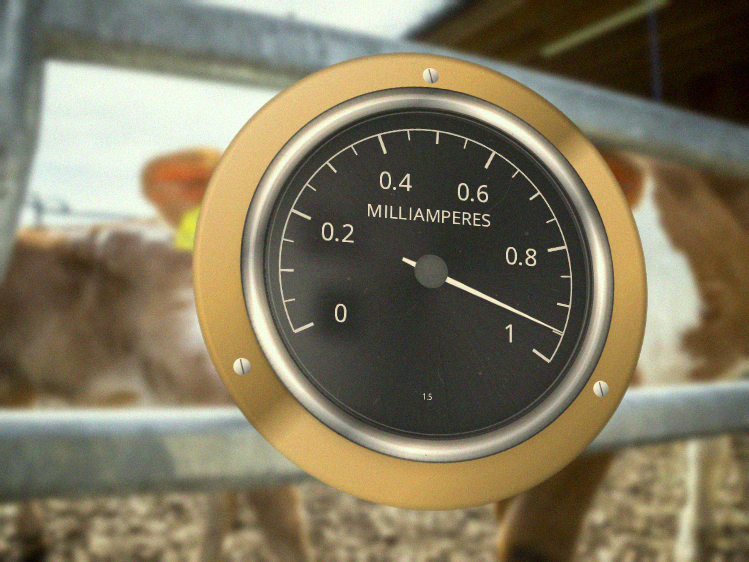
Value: 0.95 mA
